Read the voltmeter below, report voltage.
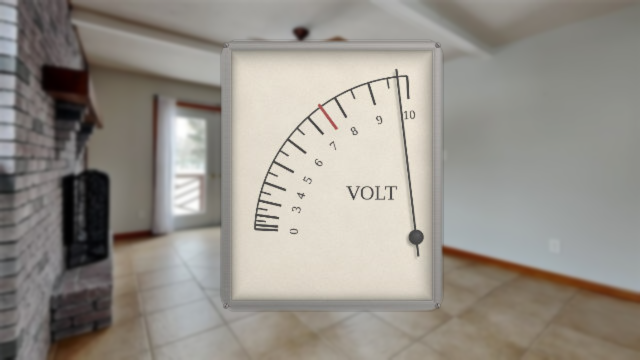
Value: 9.75 V
